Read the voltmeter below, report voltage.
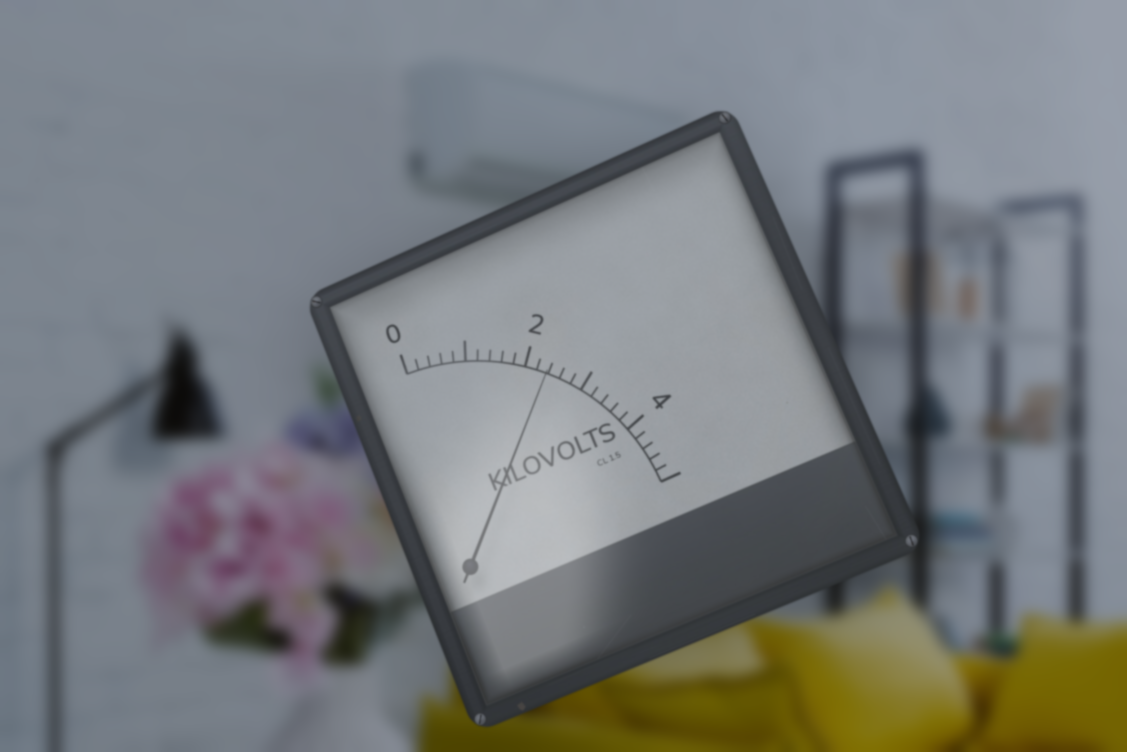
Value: 2.4 kV
